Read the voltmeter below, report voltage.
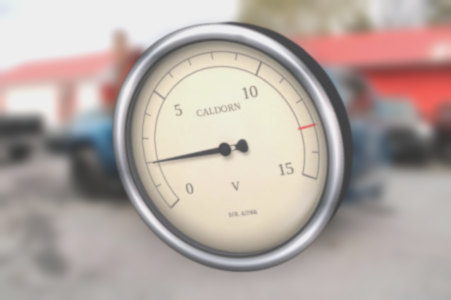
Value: 2 V
